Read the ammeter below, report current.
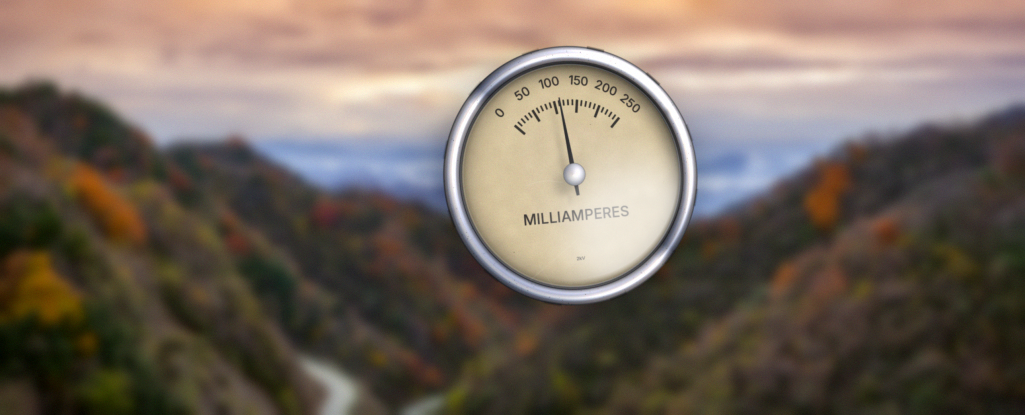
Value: 110 mA
